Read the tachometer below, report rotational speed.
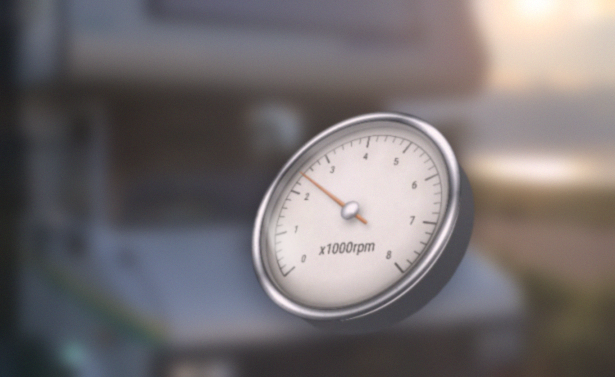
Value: 2400 rpm
